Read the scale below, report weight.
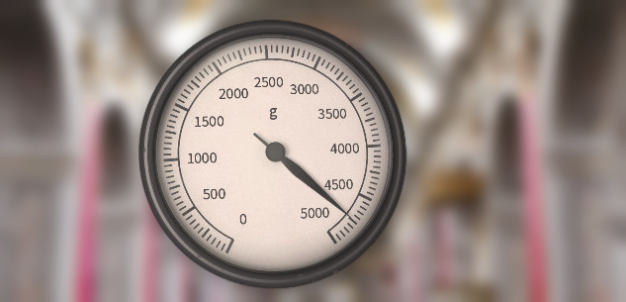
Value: 4750 g
